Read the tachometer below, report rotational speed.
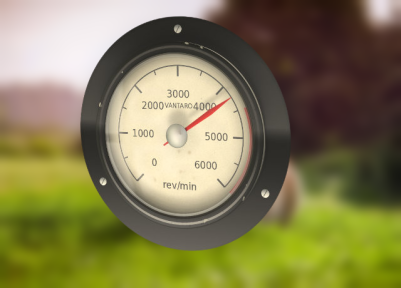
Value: 4250 rpm
